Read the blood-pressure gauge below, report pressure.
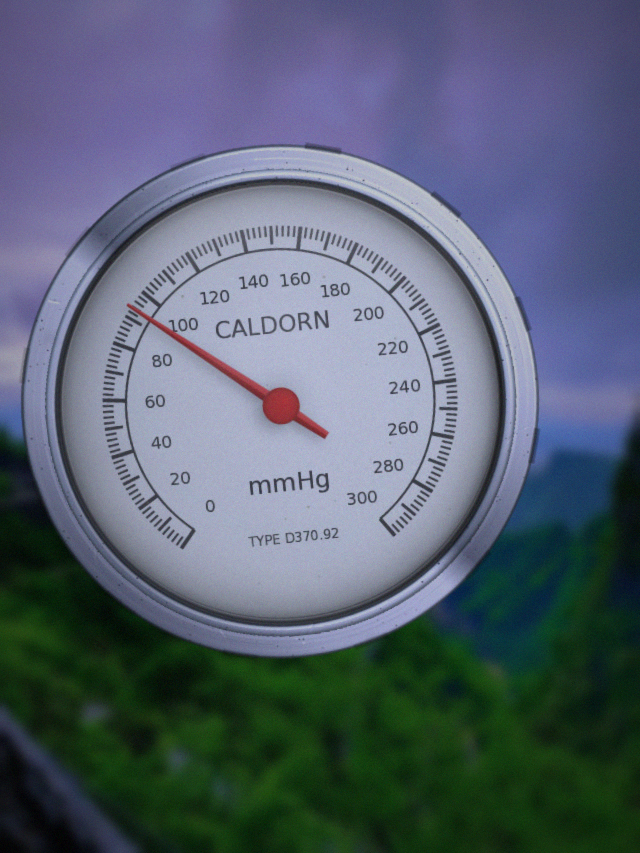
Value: 94 mmHg
